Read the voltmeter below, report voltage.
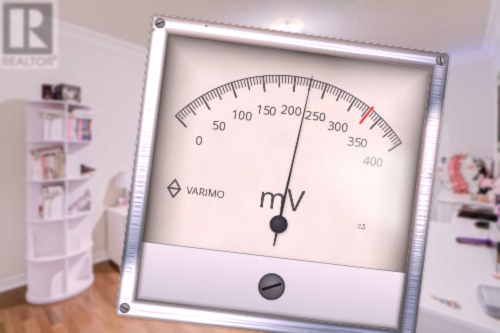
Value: 225 mV
